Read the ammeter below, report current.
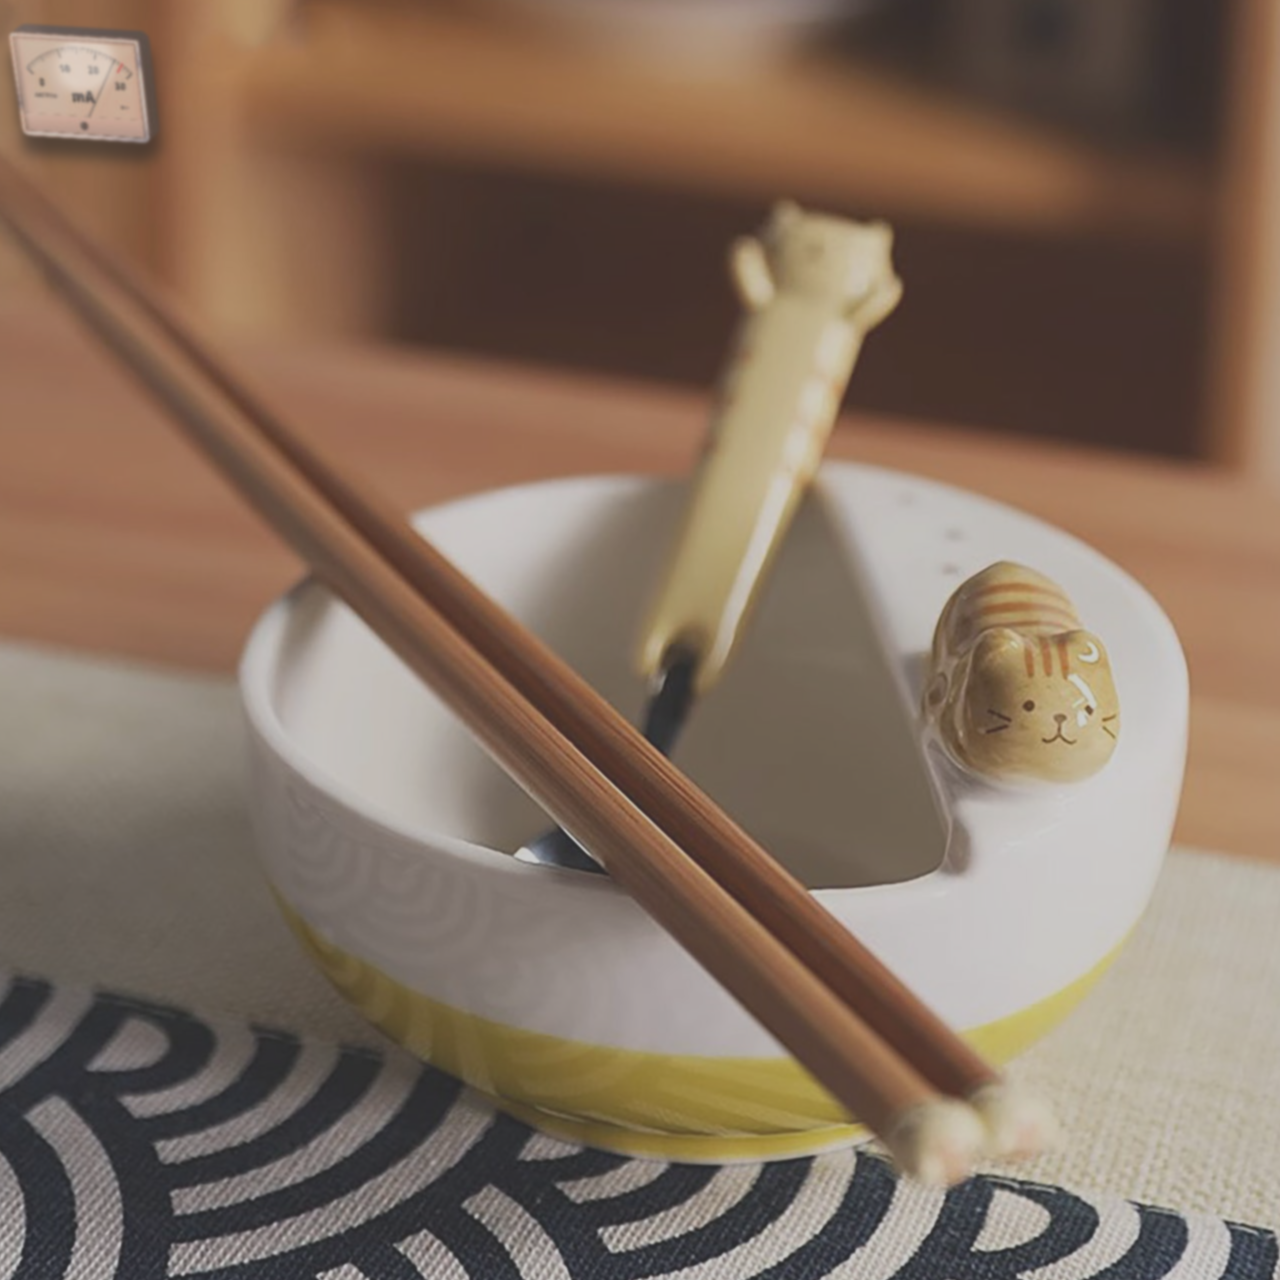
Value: 25 mA
